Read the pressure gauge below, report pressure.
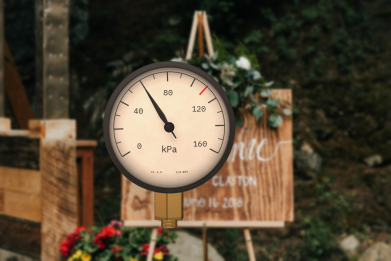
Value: 60 kPa
